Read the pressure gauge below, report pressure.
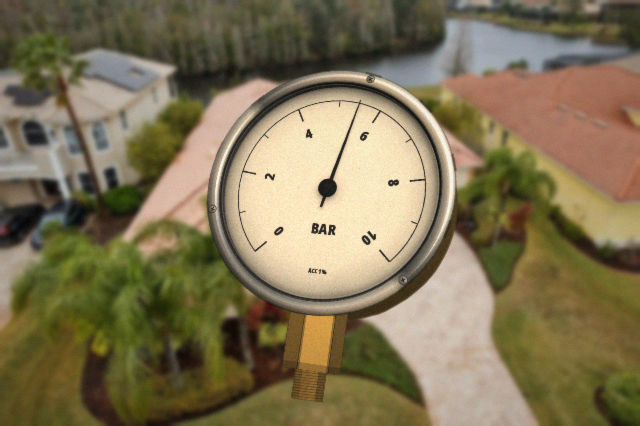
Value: 5.5 bar
